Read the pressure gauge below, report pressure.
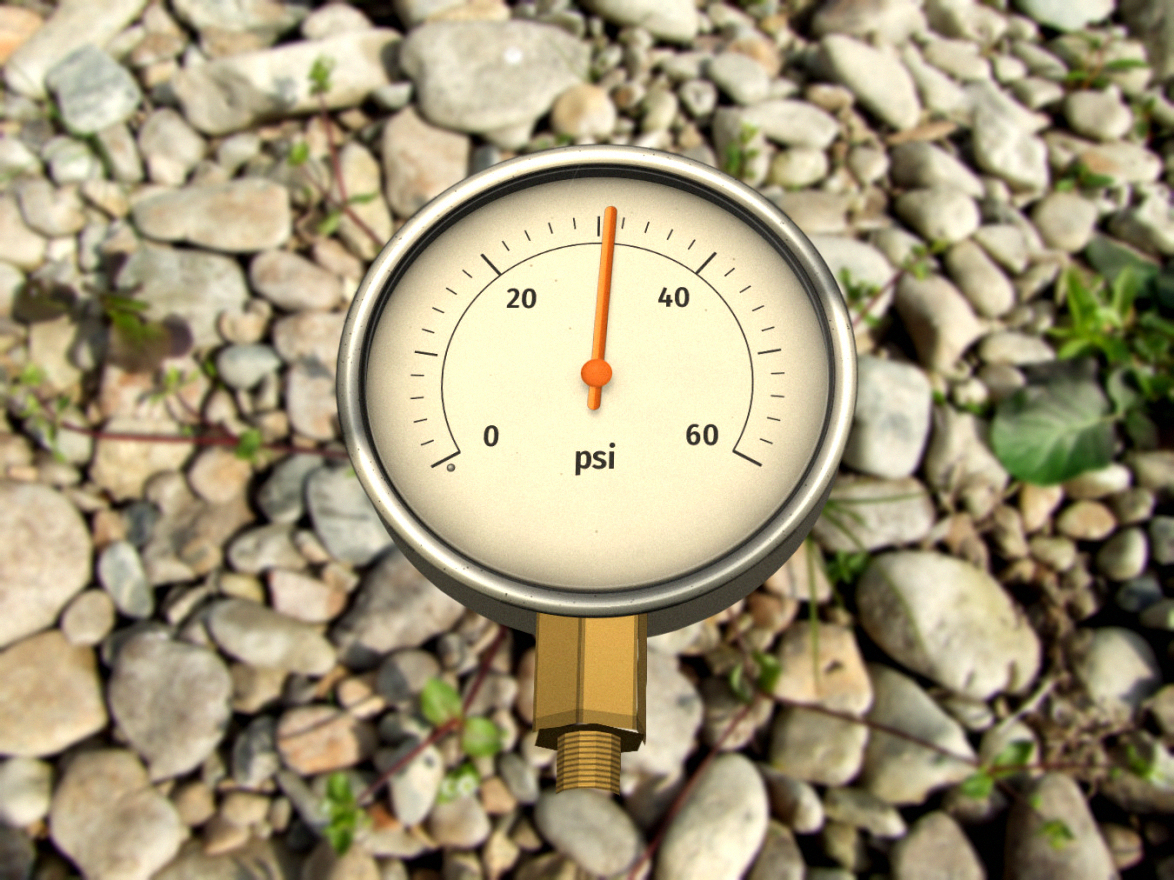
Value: 31 psi
